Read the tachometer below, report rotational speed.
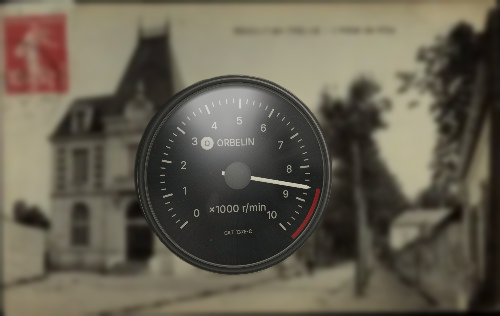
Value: 8600 rpm
